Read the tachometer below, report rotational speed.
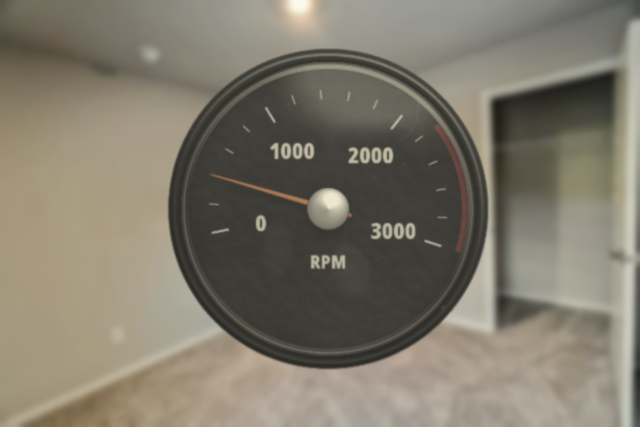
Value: 400 rpm
